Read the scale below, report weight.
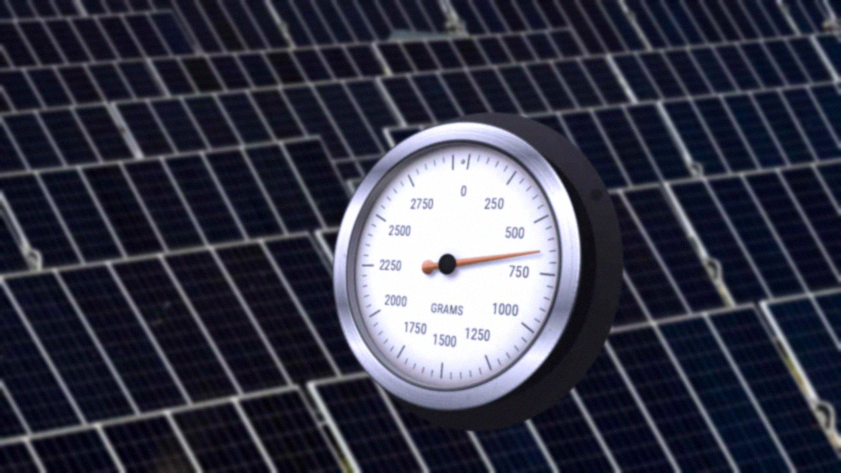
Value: 650 g
